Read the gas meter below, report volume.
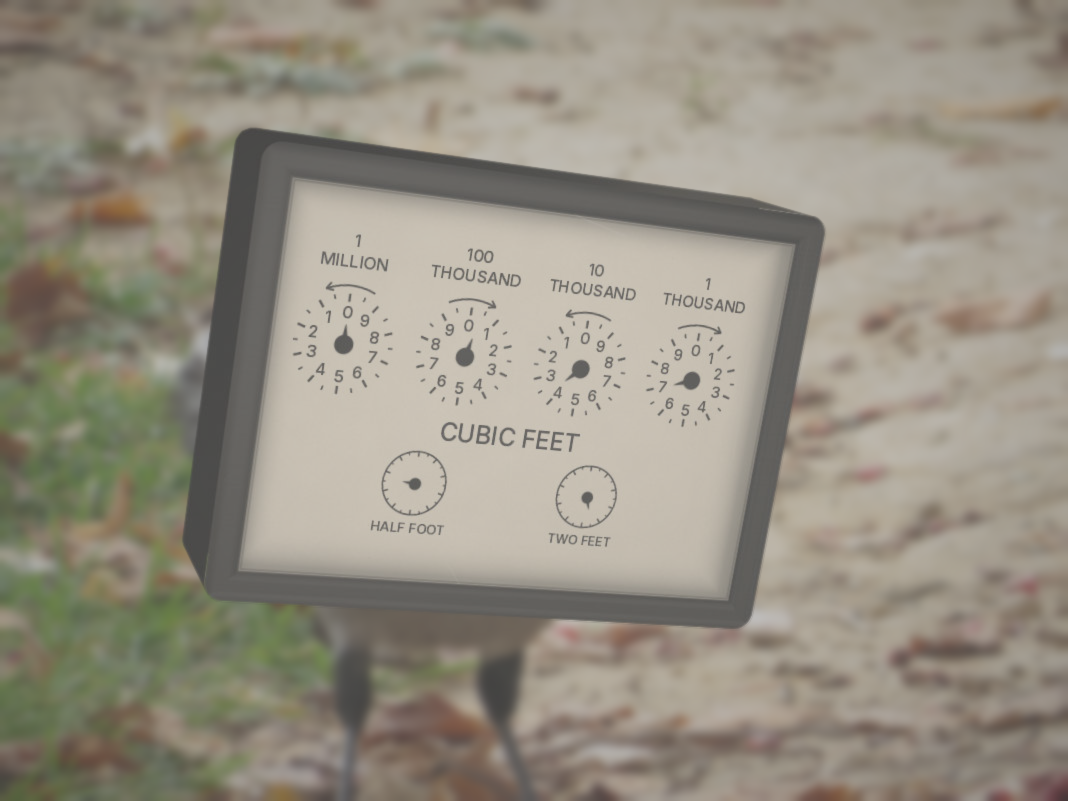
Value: 3700 ft³
